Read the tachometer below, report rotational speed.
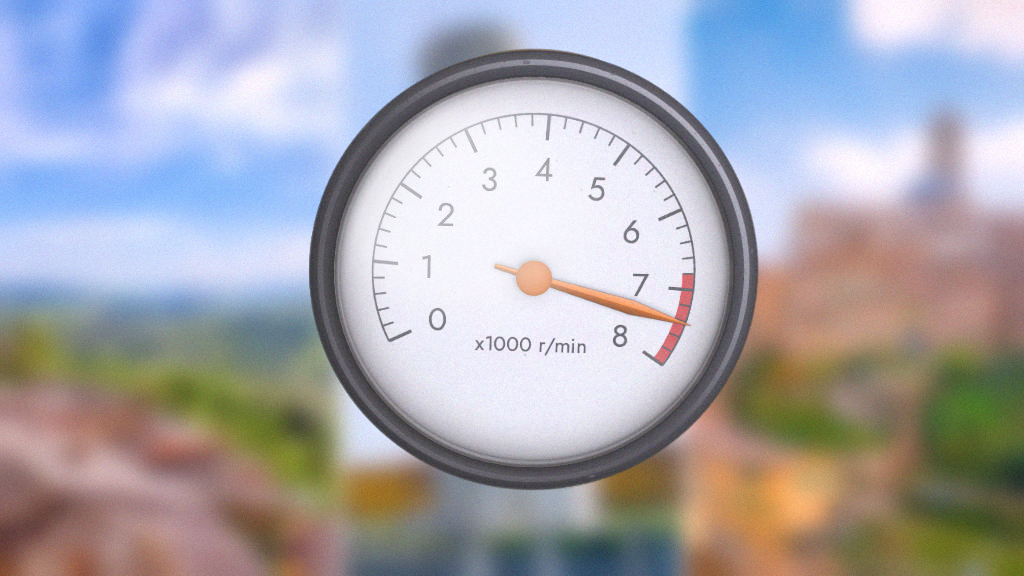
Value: 7400 rpm
